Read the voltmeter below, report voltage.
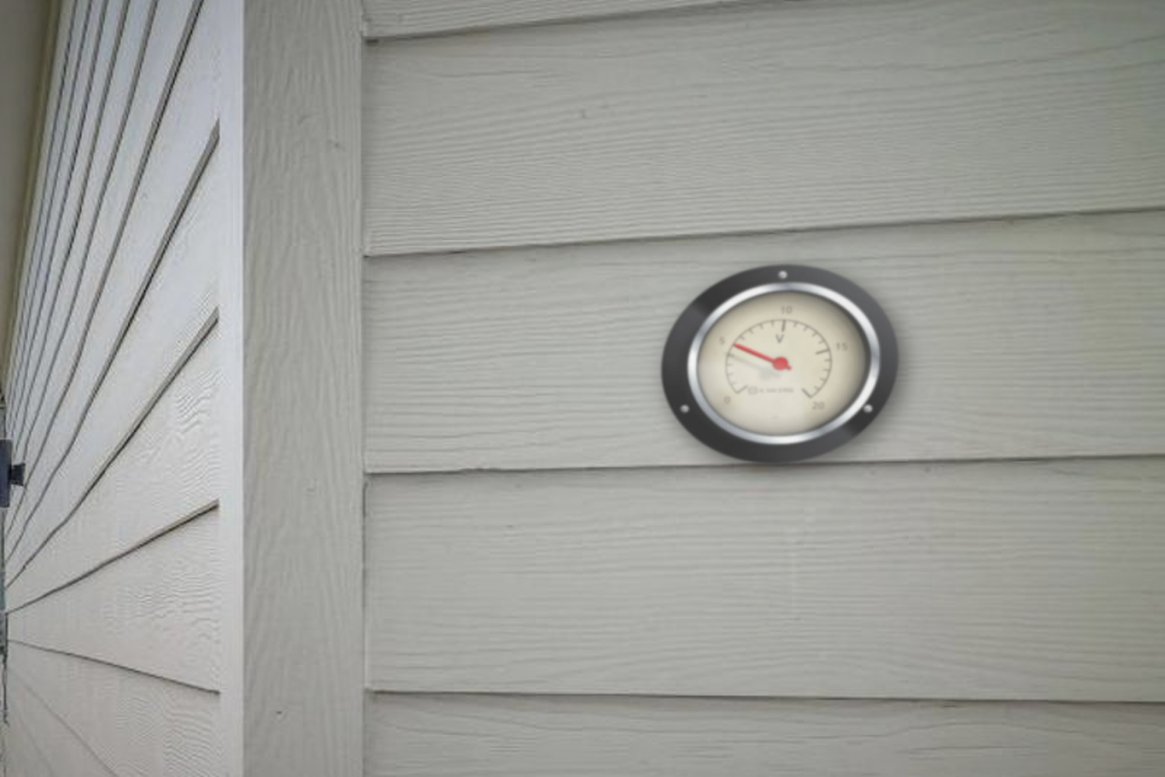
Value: 5 V
